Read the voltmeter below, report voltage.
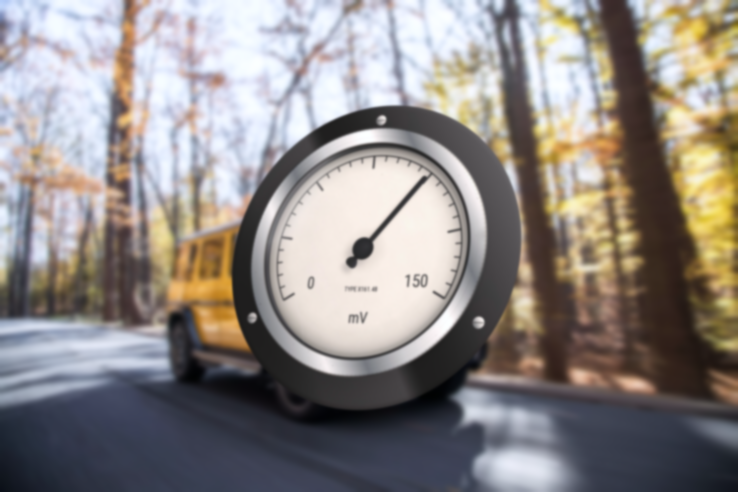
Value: 100 mV
